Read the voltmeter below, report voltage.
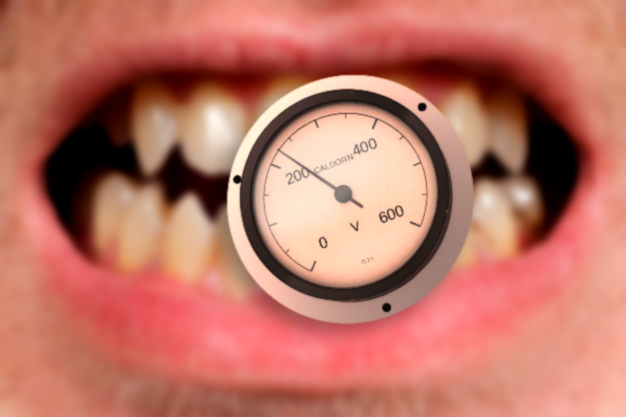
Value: 225 V
